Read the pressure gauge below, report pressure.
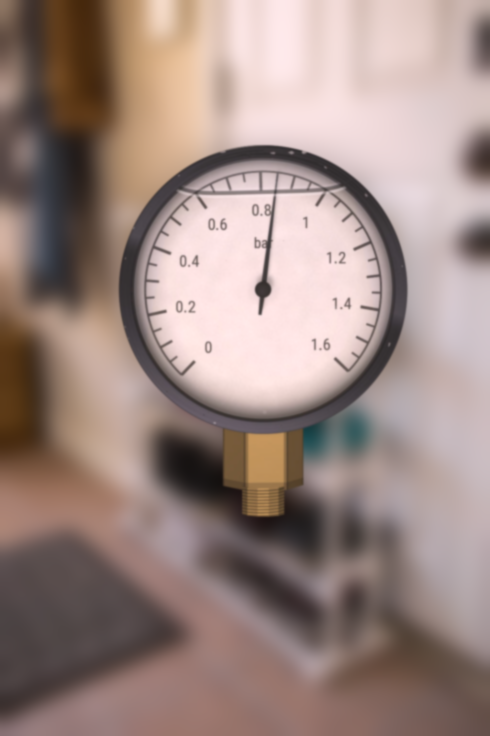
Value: 0.85 bar
